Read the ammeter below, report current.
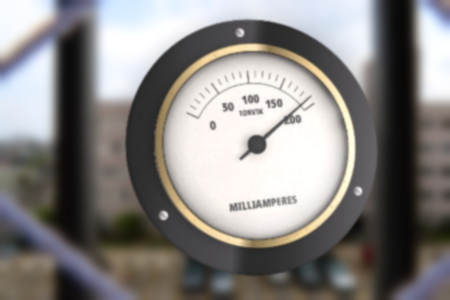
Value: 190 mA
